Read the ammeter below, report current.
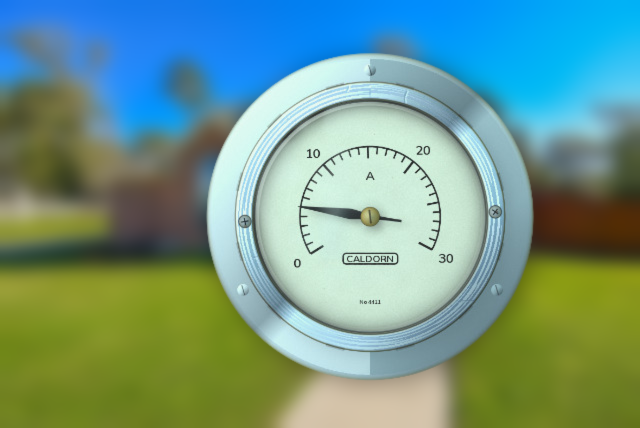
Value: 5 A
